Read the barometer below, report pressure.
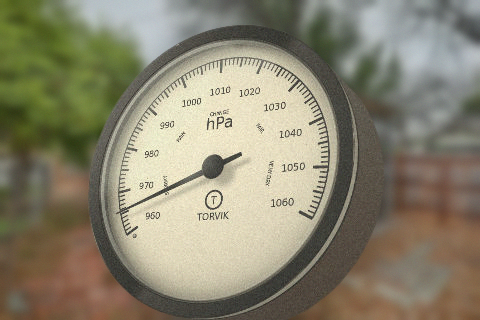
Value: 965 hPa
